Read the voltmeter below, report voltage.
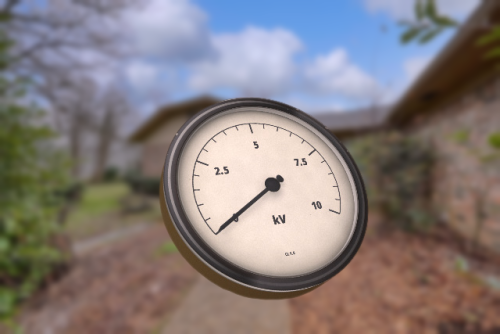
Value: 0 kV
